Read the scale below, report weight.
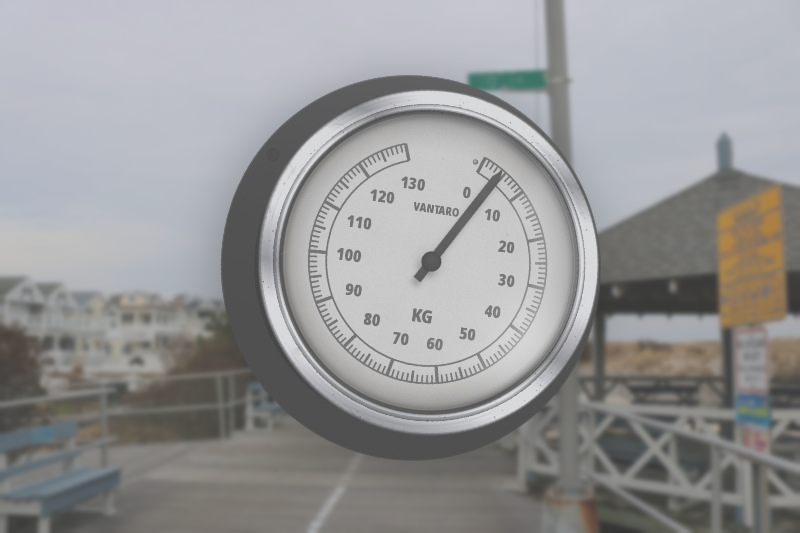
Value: 4 kg
